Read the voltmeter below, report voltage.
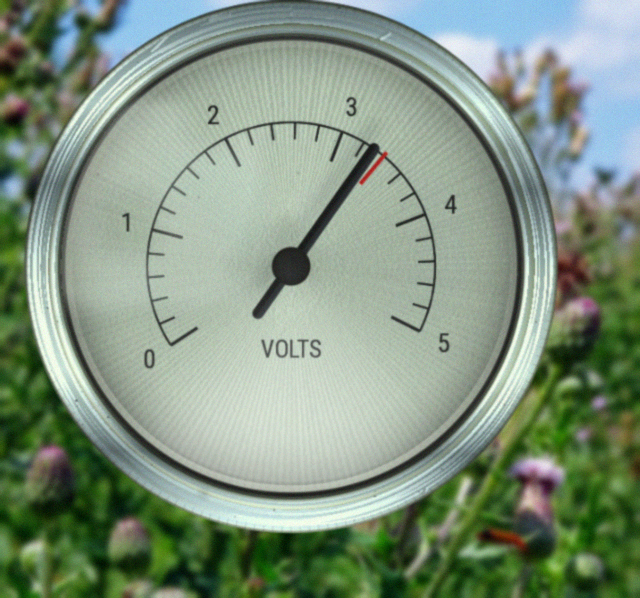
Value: 3.3 V
